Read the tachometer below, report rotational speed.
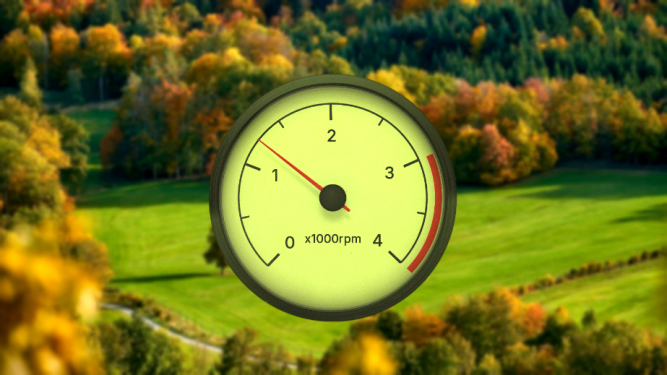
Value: 1250 rpm
